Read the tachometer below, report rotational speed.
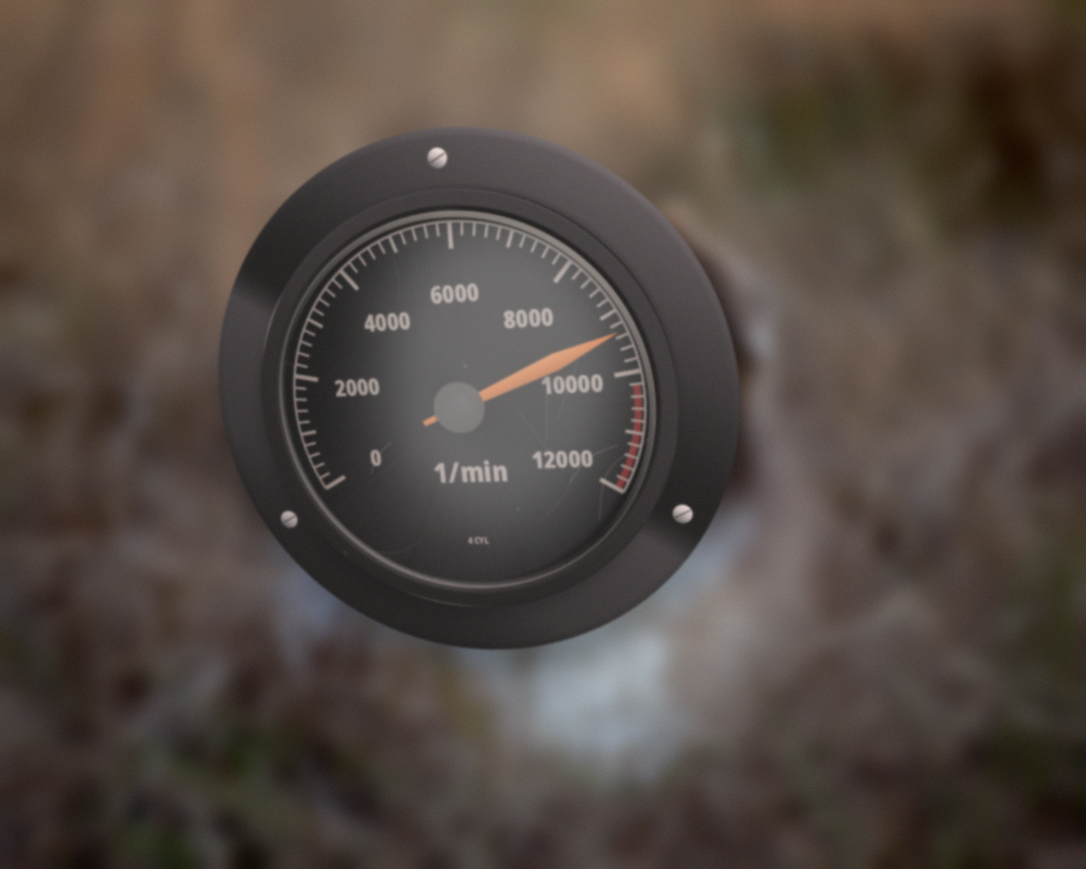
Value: 9300 rpm
